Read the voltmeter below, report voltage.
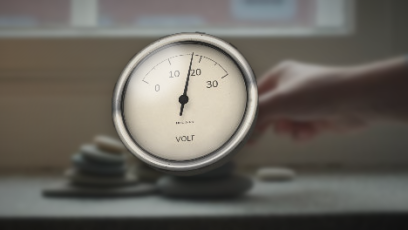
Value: 17.5 V
